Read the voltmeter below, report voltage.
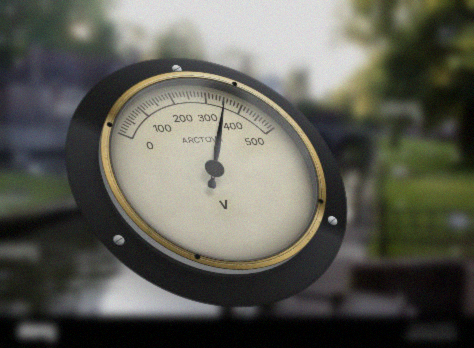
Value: 350 V
